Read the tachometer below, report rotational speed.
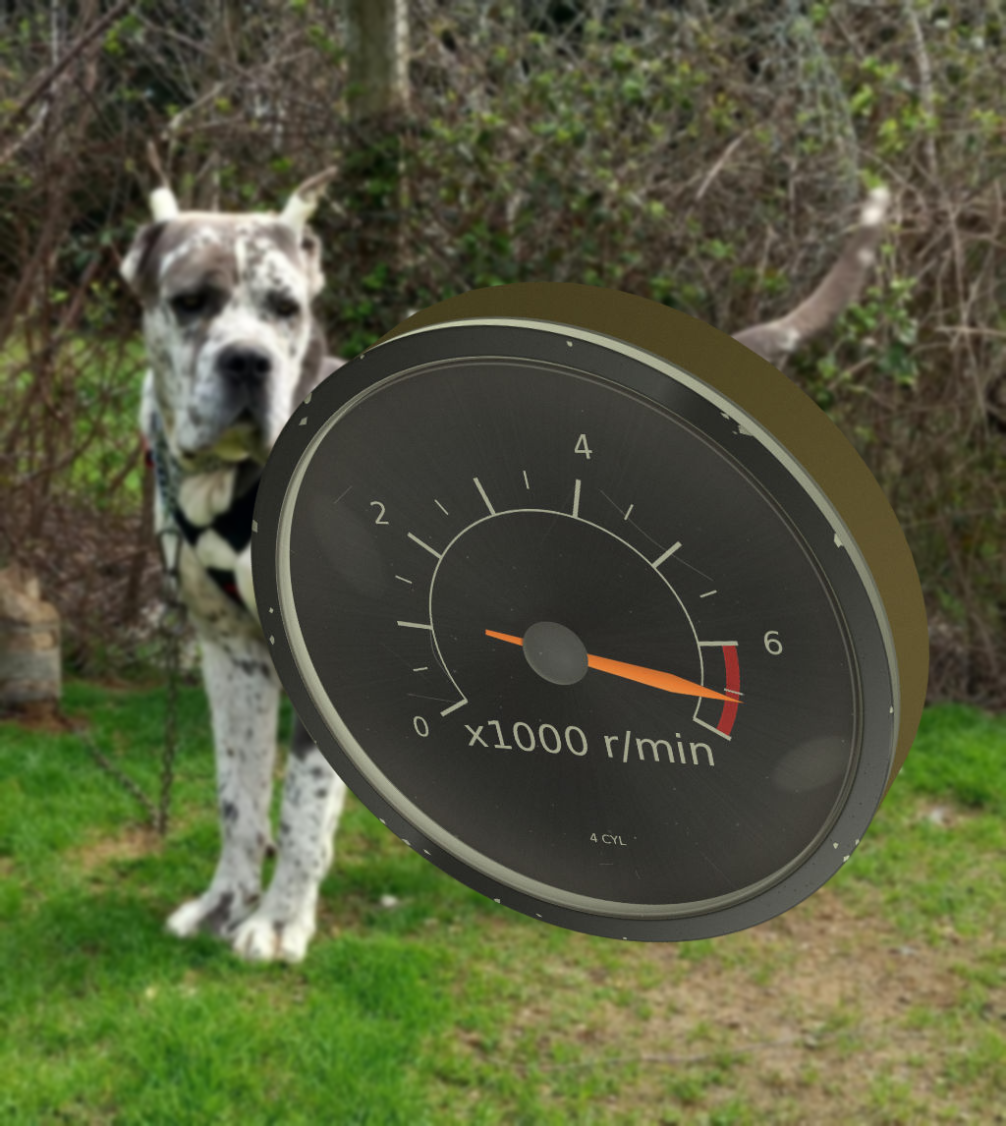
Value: 6500 rpm
